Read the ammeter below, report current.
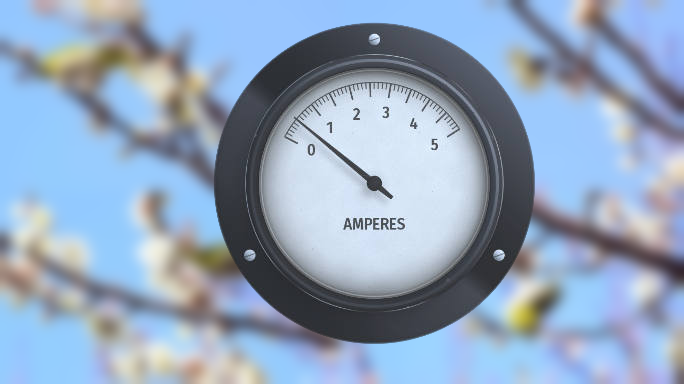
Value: 0.5 A
